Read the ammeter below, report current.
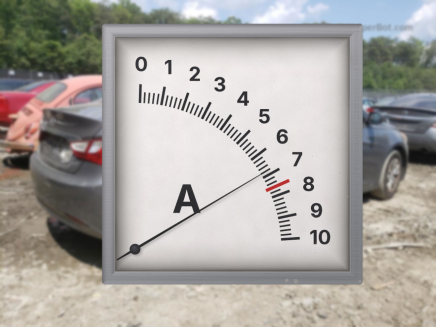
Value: 6.8 A
